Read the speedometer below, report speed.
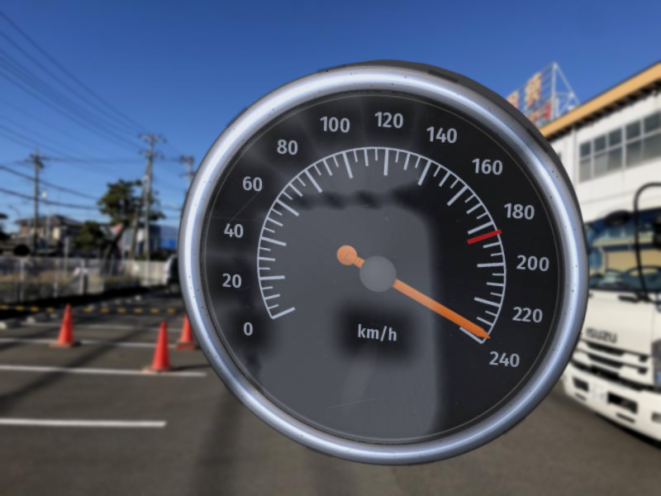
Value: 235 km/h
